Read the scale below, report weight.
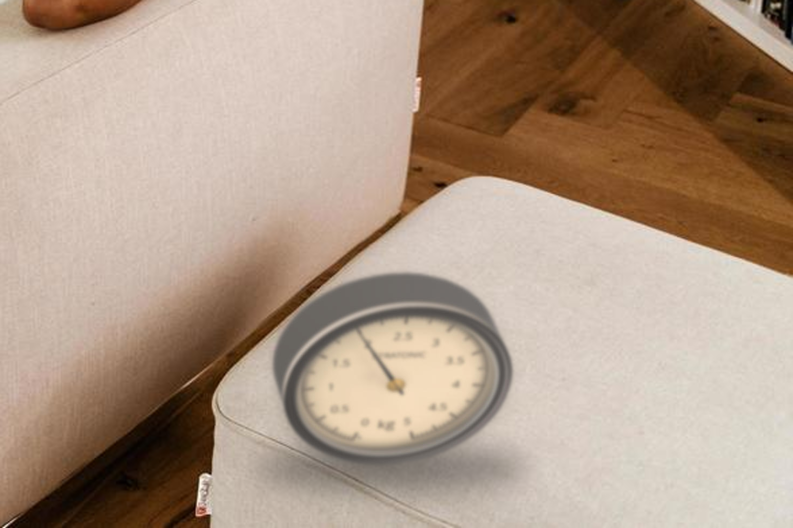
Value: 2 kg
